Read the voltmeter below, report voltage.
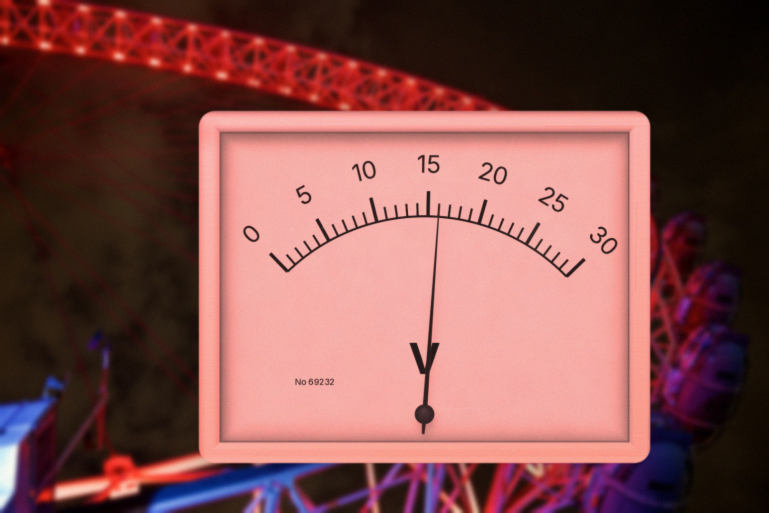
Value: 16 V
